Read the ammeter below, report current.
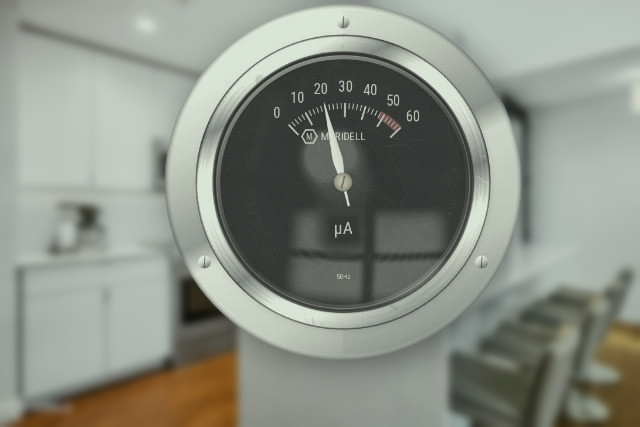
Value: 20 µA
